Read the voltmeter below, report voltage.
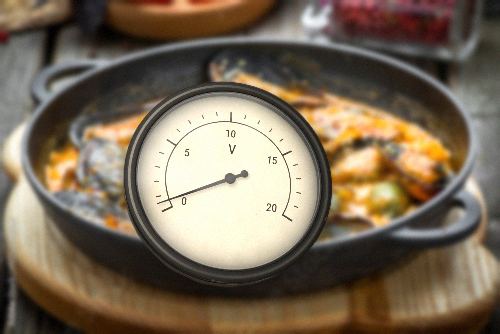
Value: 0.5 V
